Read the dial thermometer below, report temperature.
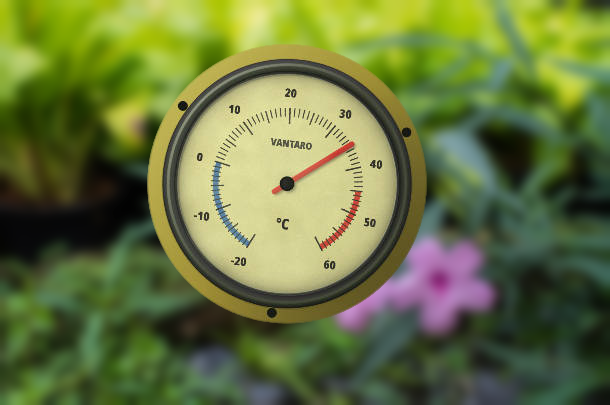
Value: 35 °C
